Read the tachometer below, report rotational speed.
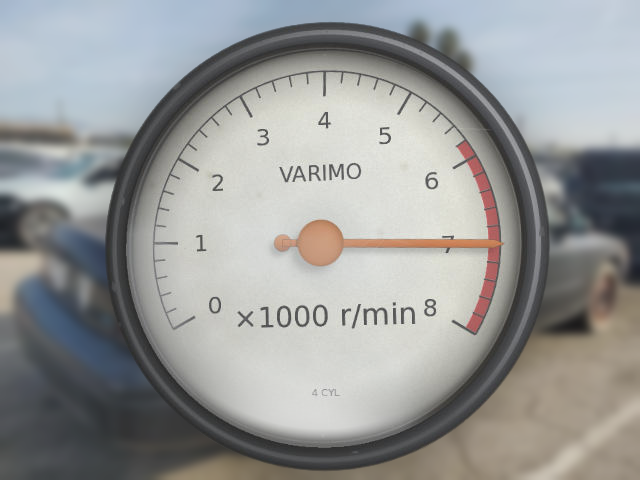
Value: 7000 rpm
